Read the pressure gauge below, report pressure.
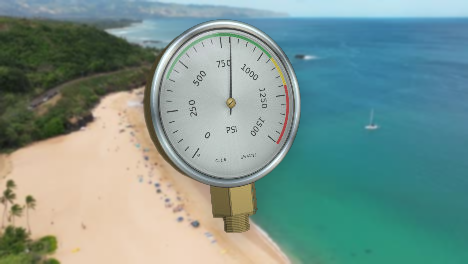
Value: 800 psi
